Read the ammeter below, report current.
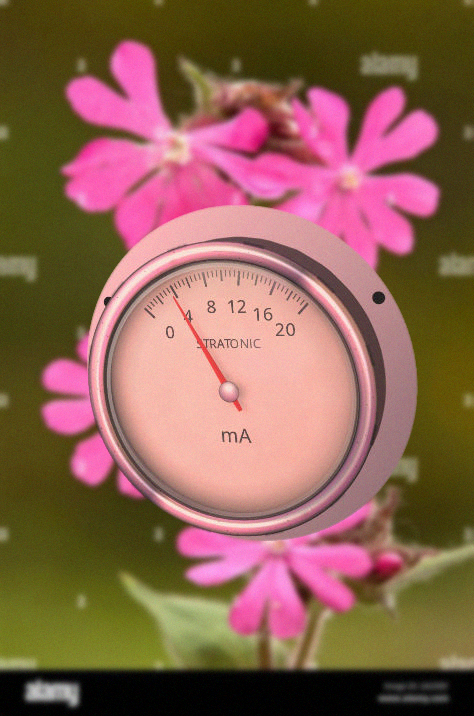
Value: 4 mA
